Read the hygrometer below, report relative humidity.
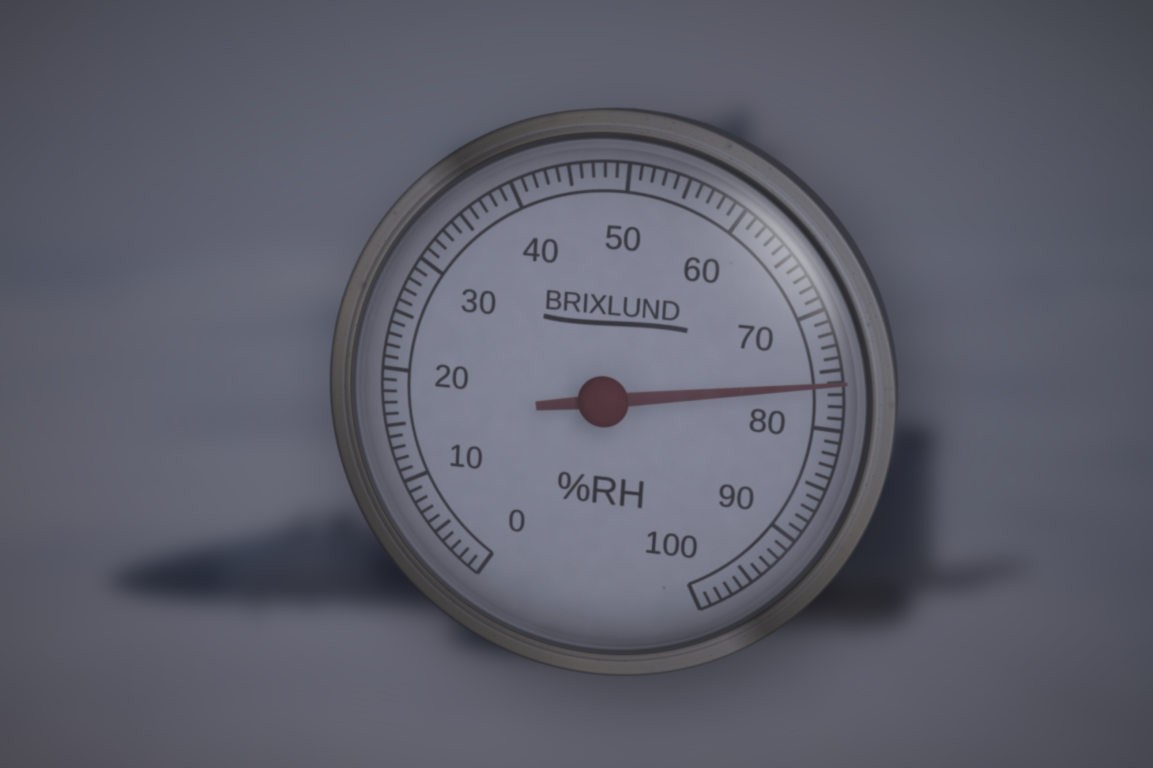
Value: 76 %
